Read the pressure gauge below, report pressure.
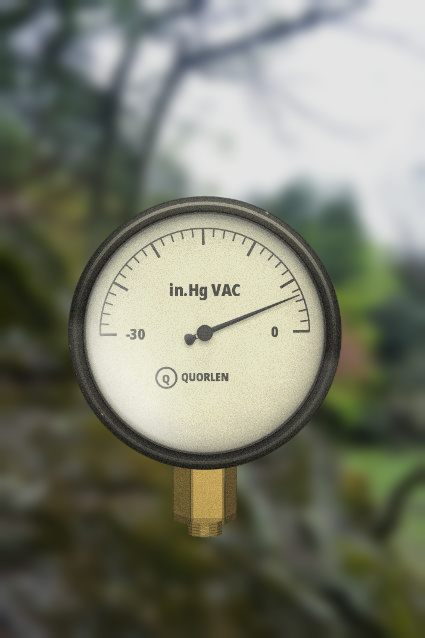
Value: -3.5 inHg
